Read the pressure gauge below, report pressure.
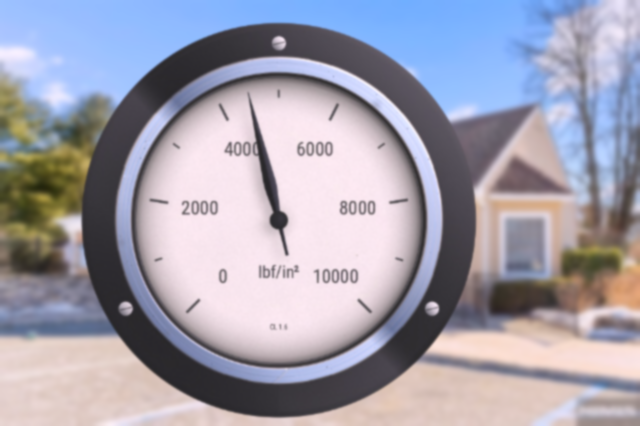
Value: 4500 psi
